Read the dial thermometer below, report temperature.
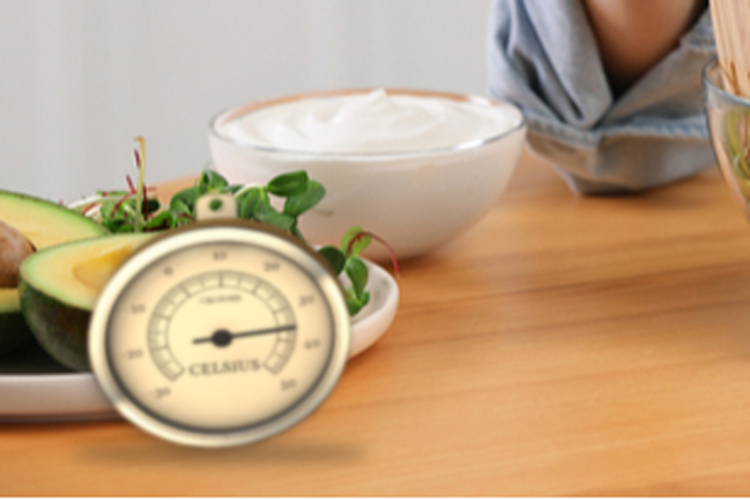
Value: 35 °C
